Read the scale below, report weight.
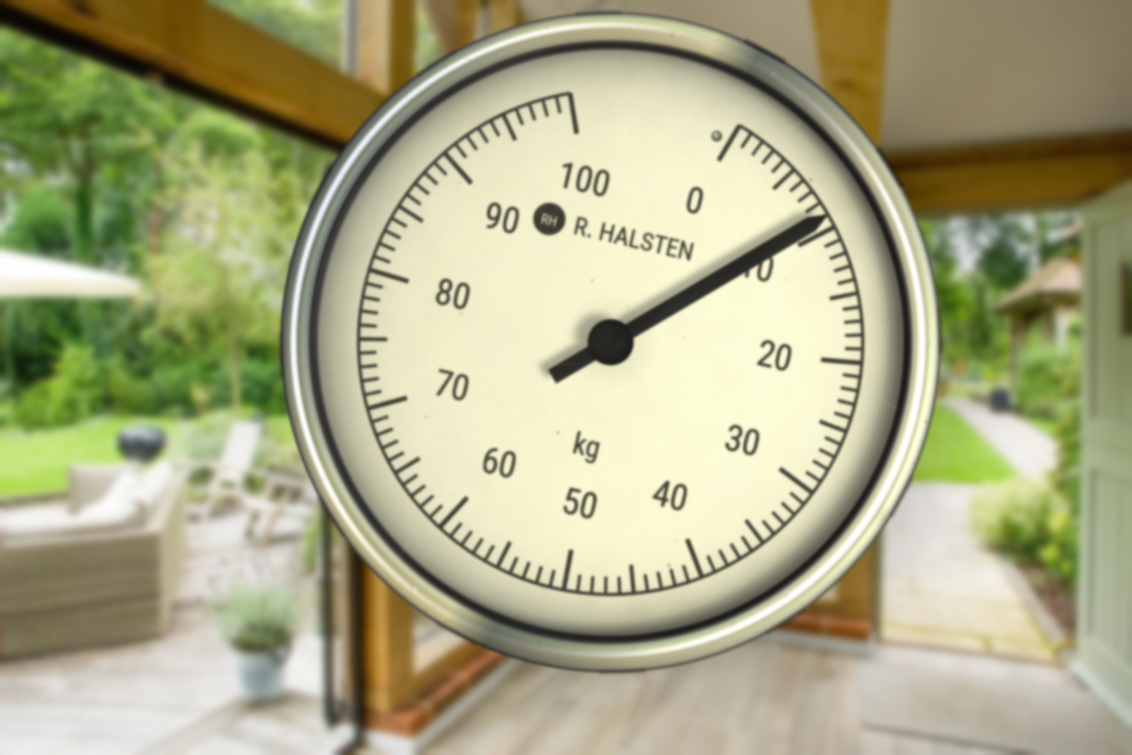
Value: 9 kg
